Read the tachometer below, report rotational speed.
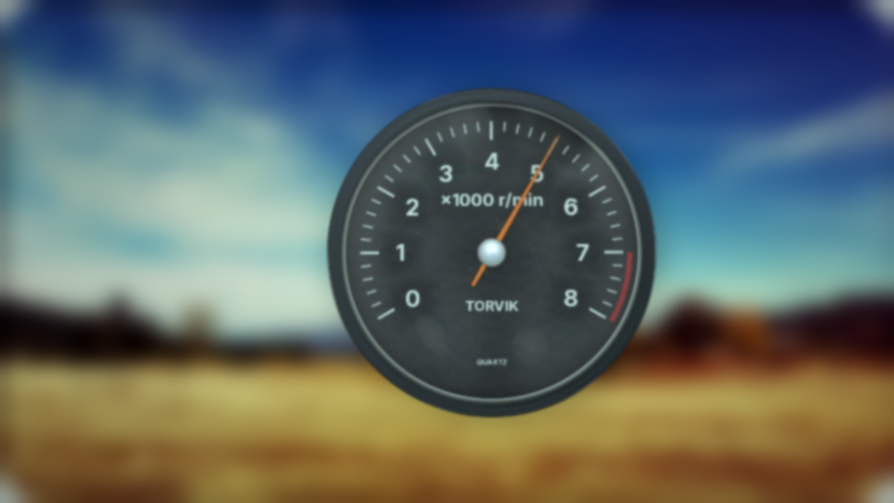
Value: 5000 rpm
